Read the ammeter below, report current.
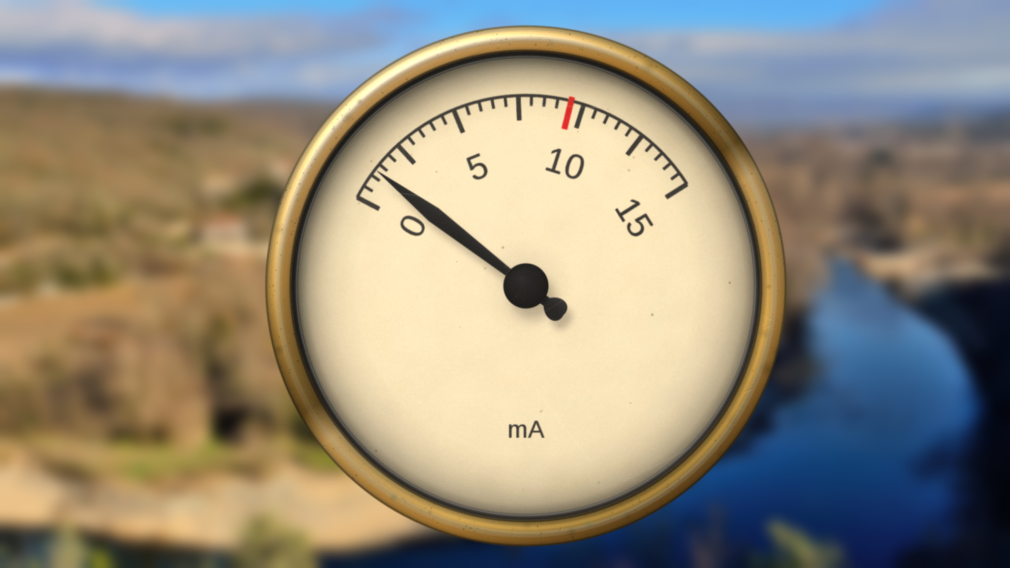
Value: 1.25 mA
